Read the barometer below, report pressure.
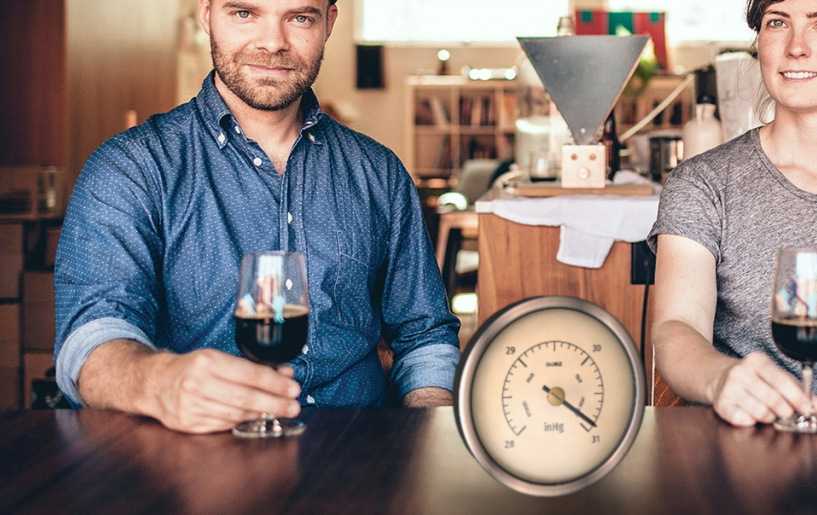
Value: 30.9 inHg
